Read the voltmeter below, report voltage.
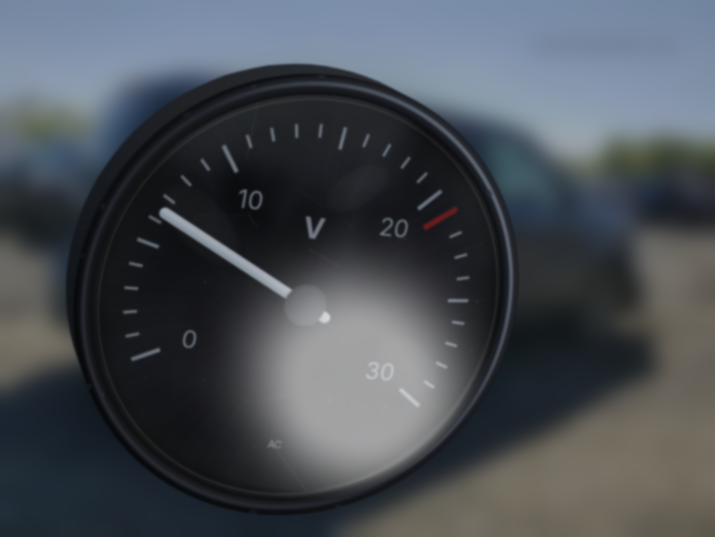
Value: 6.5 V
